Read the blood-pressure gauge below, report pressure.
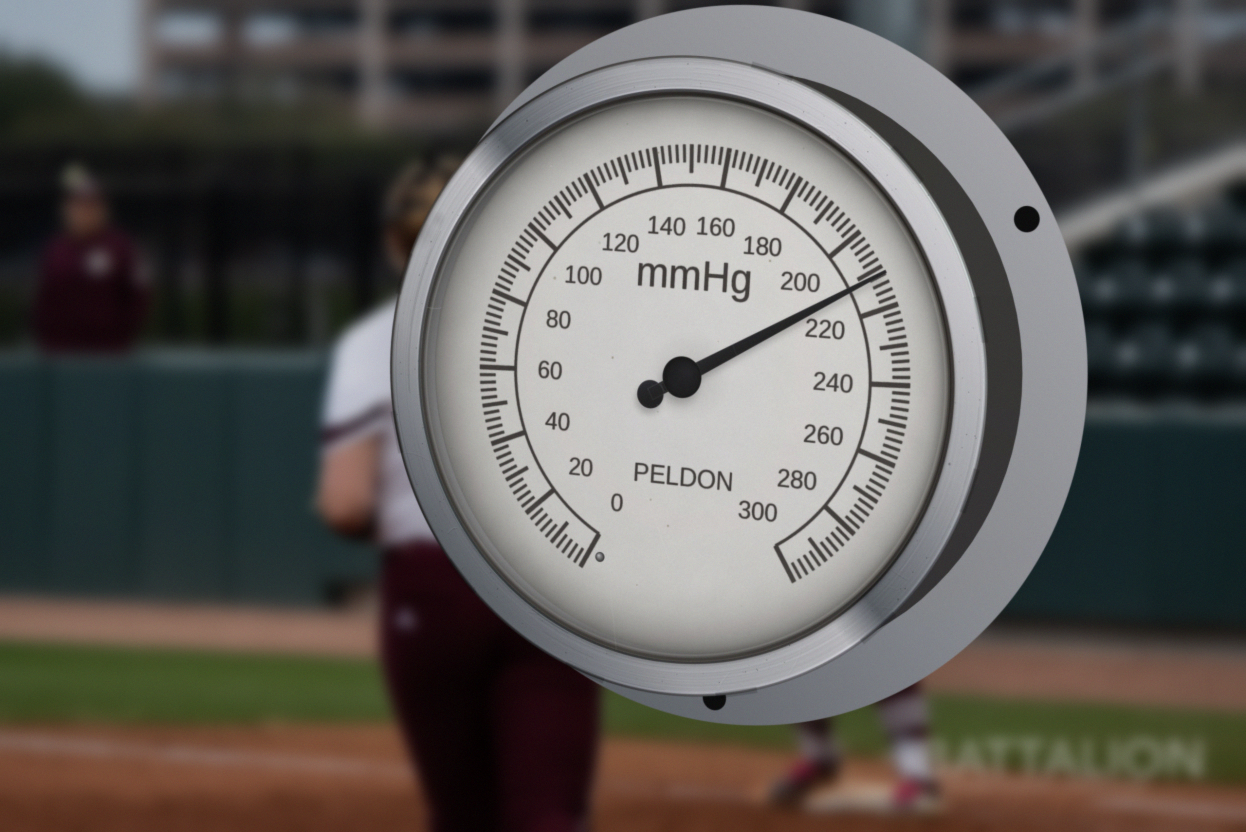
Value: 212 mmHg
